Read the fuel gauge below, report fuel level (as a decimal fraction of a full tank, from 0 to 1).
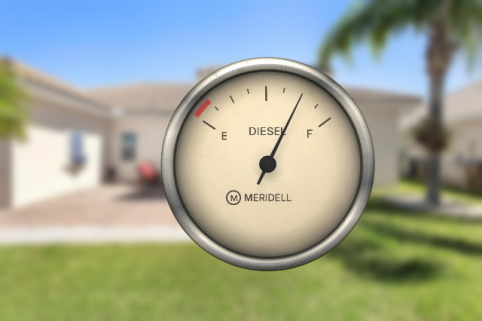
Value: 0.75
